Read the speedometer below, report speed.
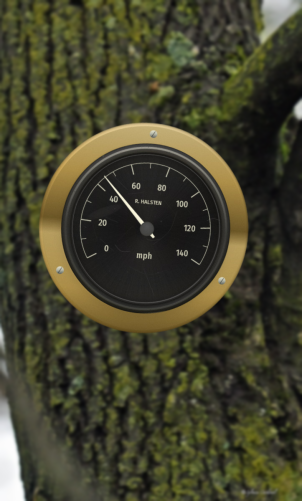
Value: 45 mph
